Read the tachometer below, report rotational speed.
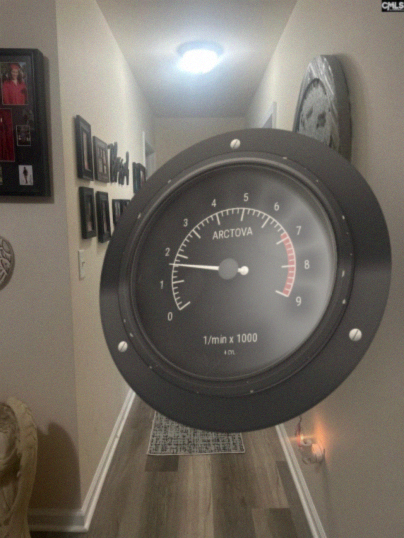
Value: 1600 rpm
